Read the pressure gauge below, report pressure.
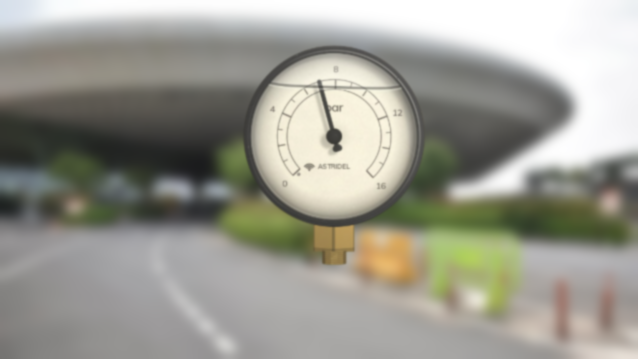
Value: 7 bar
